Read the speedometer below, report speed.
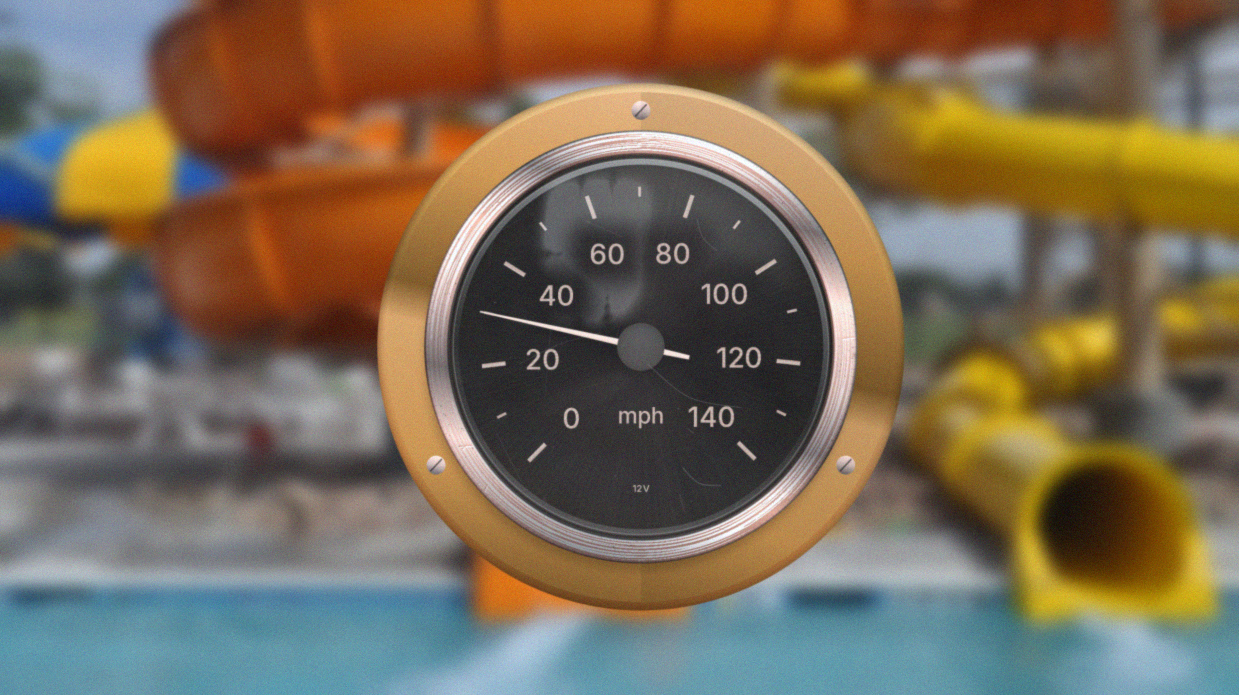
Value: 30 mph
